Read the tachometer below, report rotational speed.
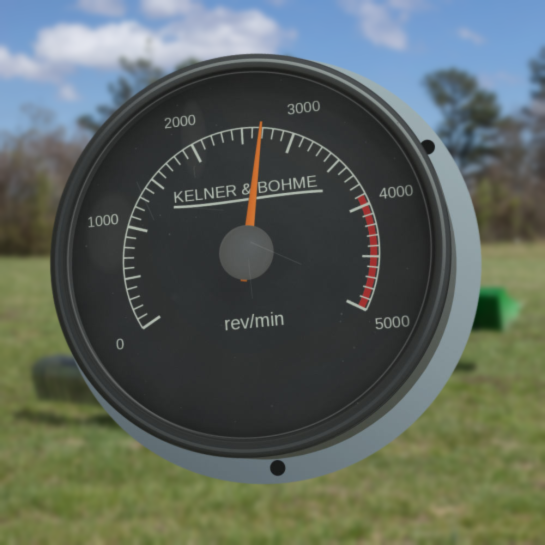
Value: 2700 rpm
